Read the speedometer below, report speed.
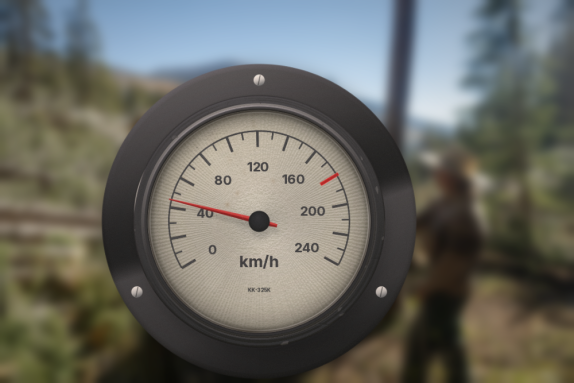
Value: 45 km/h
